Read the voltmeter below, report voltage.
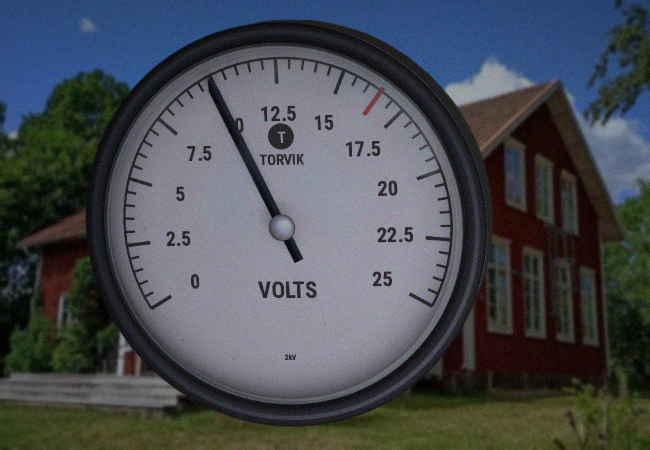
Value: 10 V
